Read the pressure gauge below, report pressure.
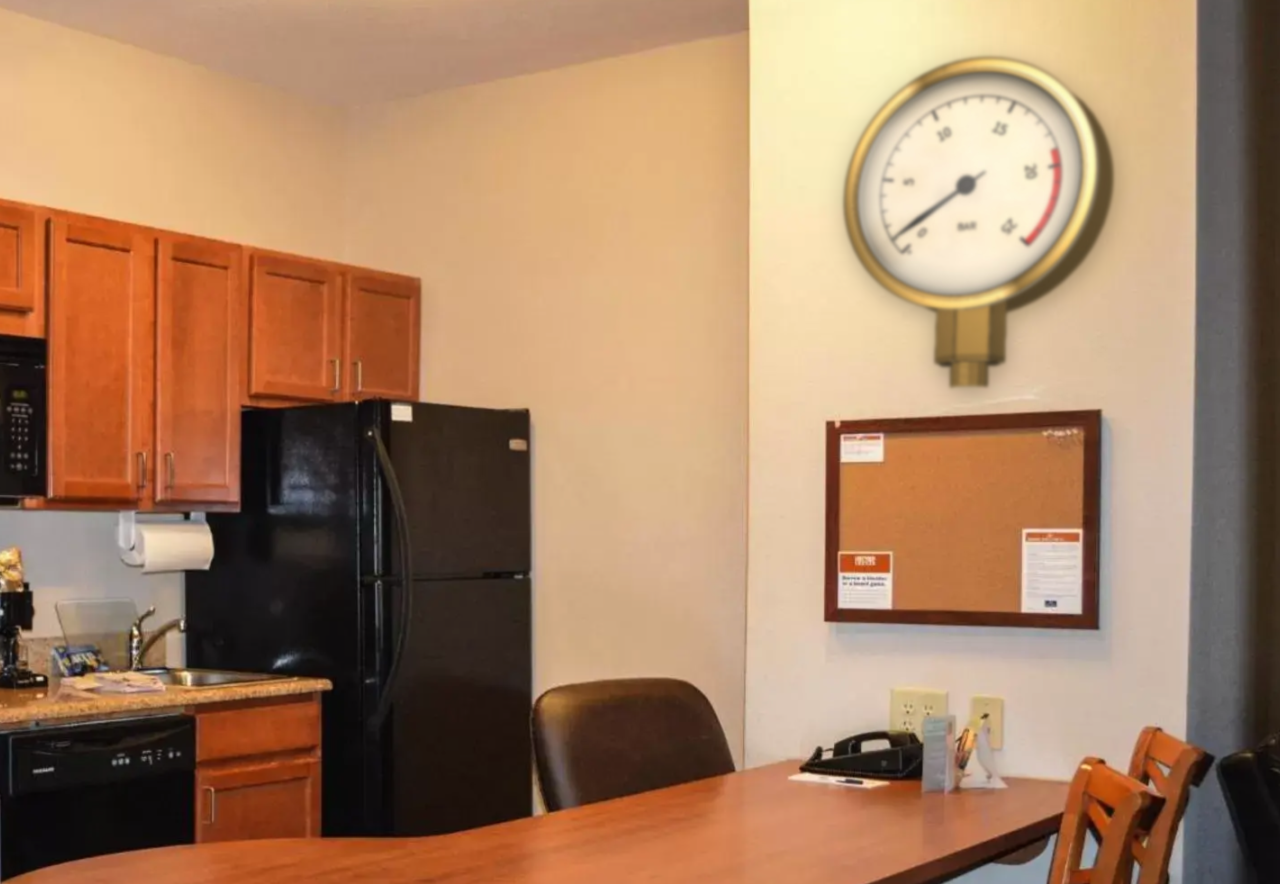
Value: 1 bar
